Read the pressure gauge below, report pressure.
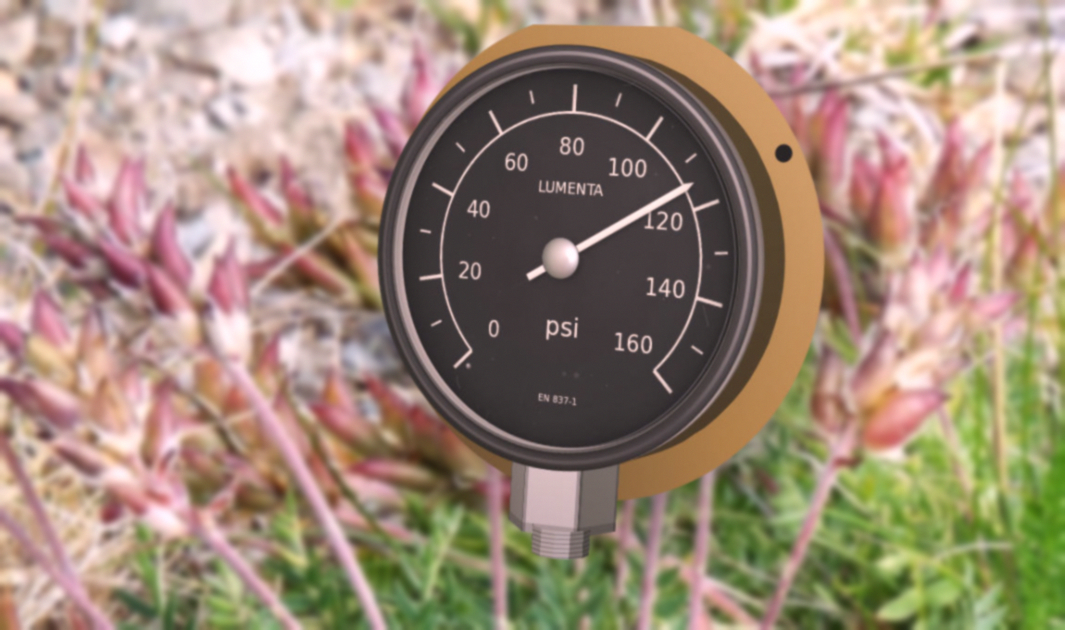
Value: 115 psi
